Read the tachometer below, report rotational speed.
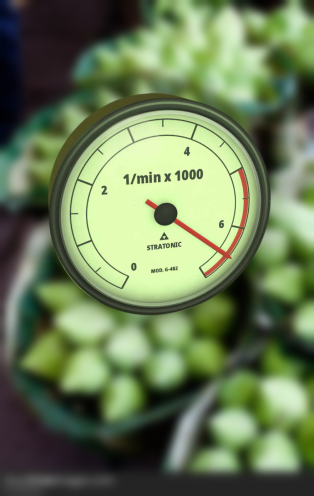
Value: 6500 rpm
